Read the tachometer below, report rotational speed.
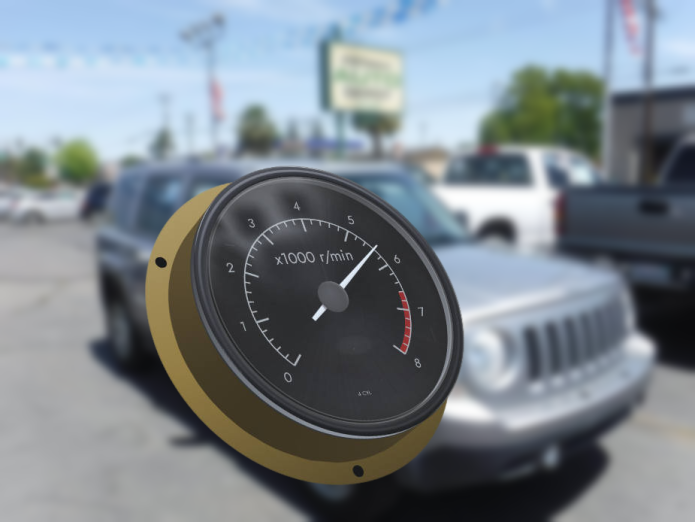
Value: 5600 rpm
